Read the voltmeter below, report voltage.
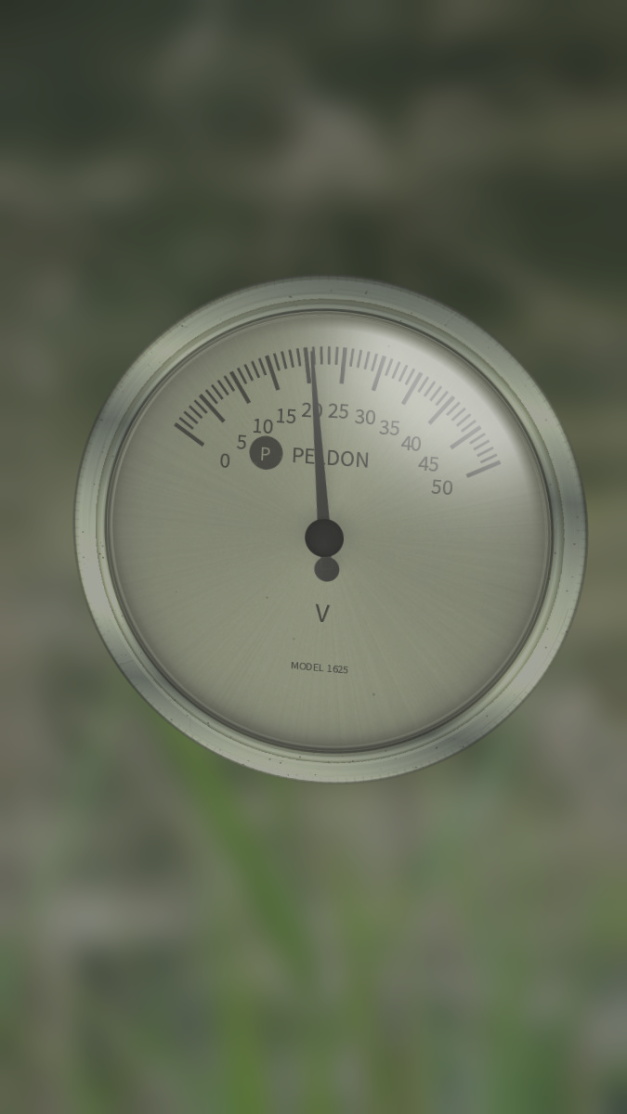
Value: 21 V
